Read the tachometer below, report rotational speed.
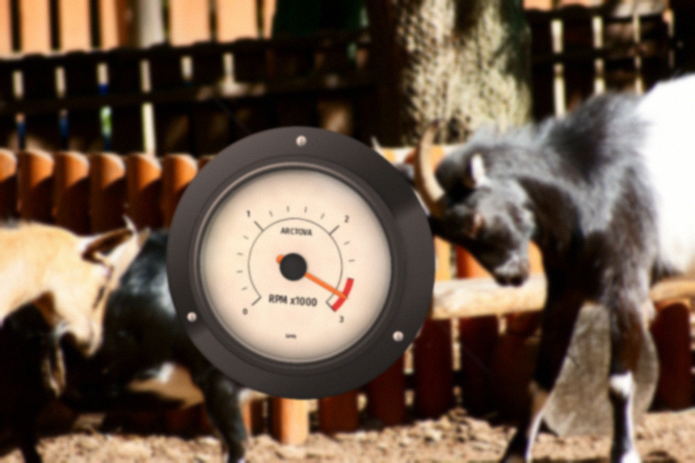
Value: 2800 rpm
